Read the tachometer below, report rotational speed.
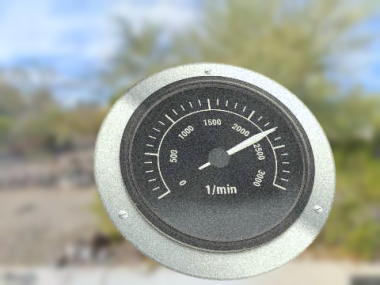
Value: 2300 rpm
